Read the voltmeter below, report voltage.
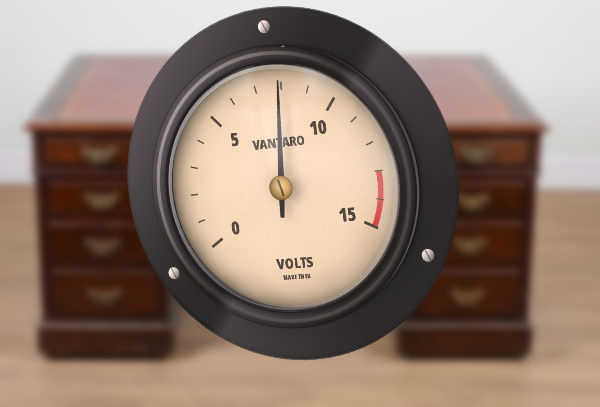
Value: 8 V
